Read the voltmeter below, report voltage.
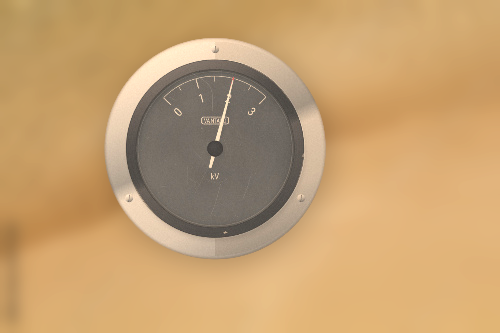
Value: 2 kV
